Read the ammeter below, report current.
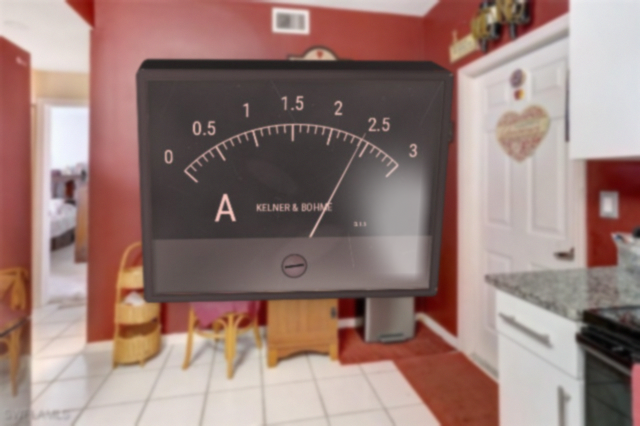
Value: 2.4 A
